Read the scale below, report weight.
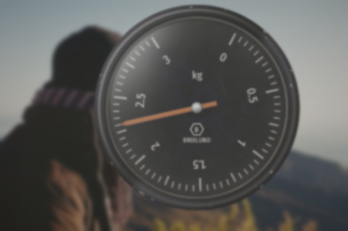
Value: 2.3 kg
